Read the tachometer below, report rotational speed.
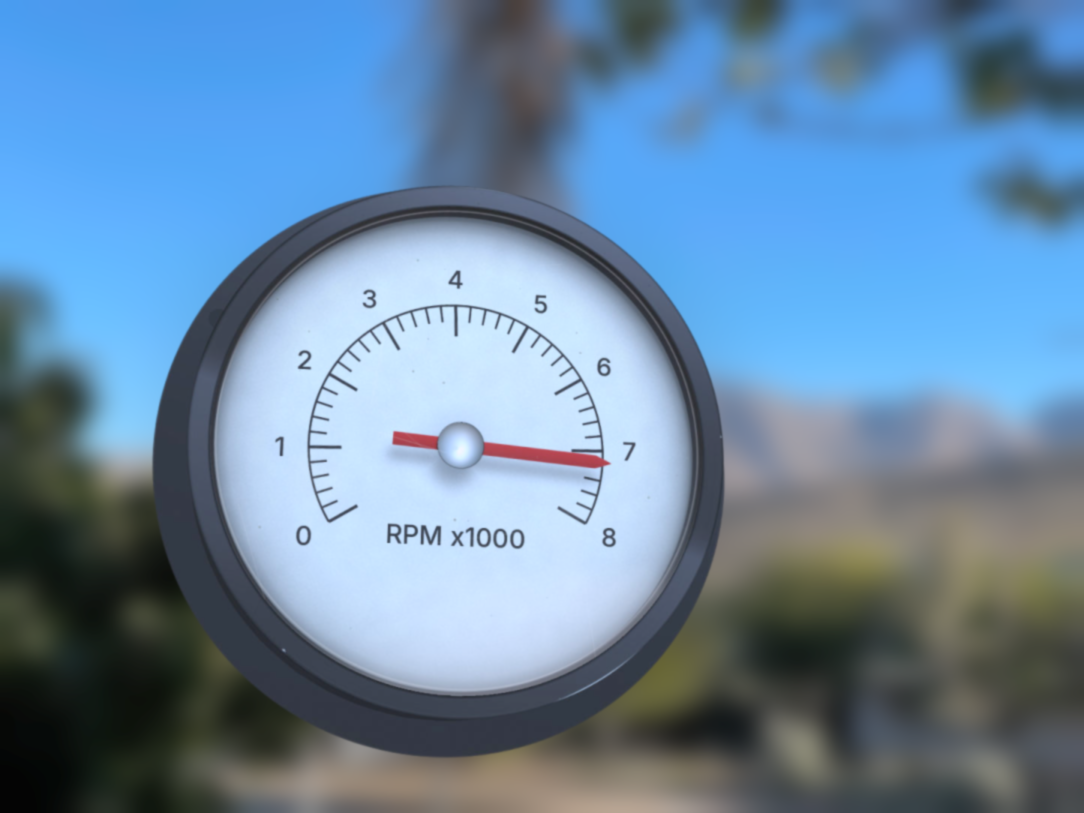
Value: 7200 rpm
